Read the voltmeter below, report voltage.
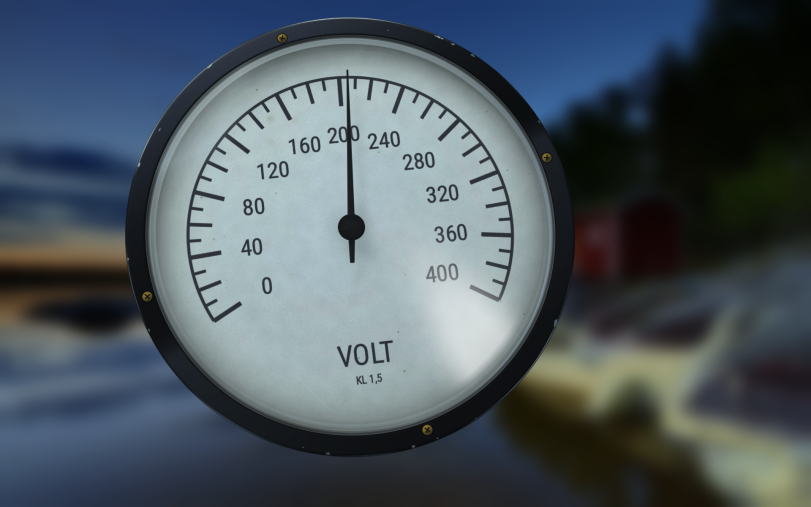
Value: 205 V
